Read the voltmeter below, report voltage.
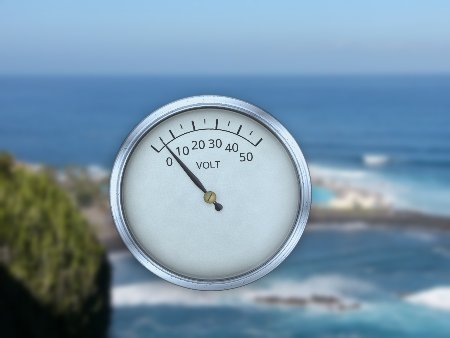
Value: 5 V
